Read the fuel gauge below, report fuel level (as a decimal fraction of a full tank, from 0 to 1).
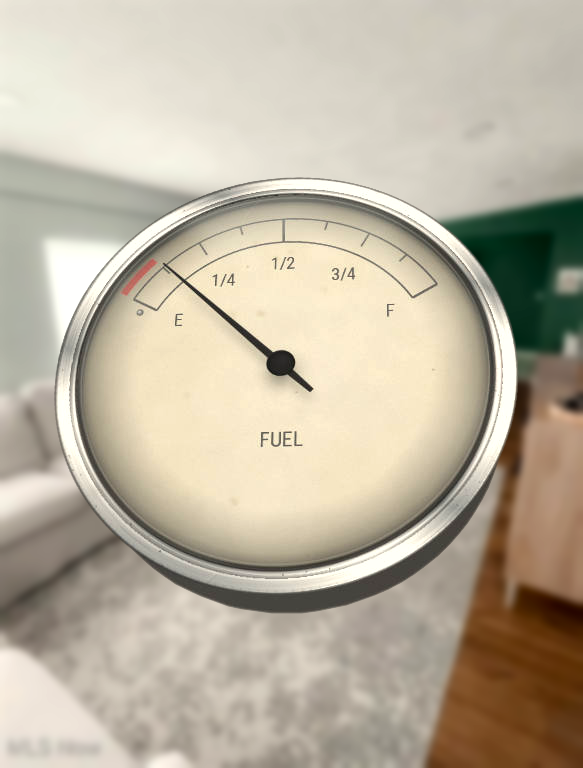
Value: 0.125
